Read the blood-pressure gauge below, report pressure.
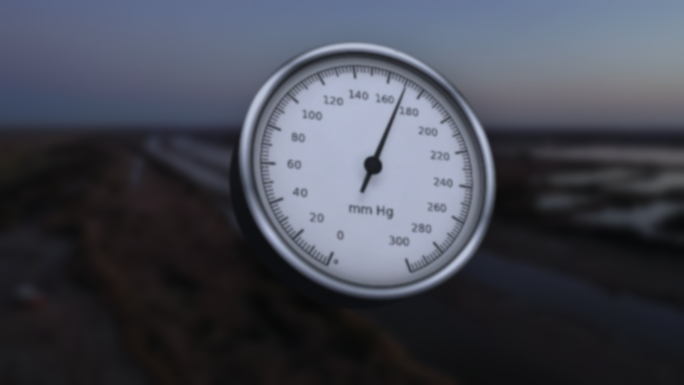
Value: 170 mmHg
